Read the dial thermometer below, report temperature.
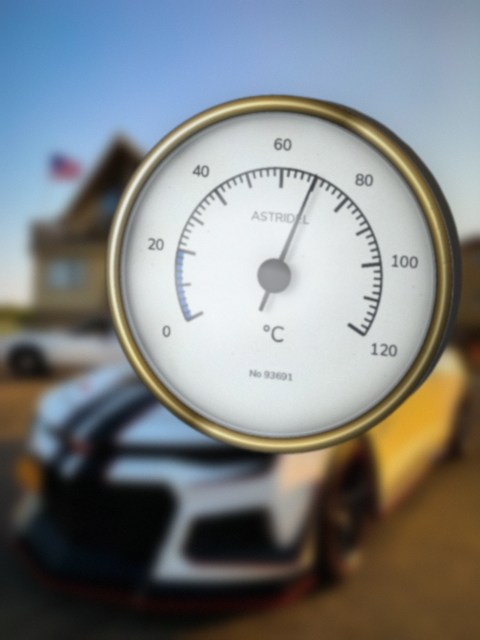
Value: 70 °C
